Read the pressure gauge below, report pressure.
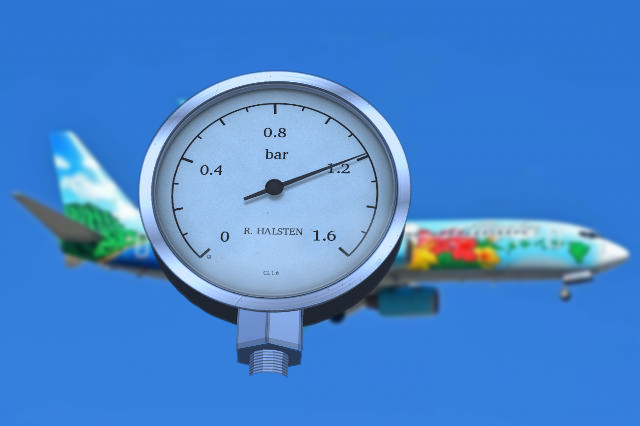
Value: 1.2 bar
